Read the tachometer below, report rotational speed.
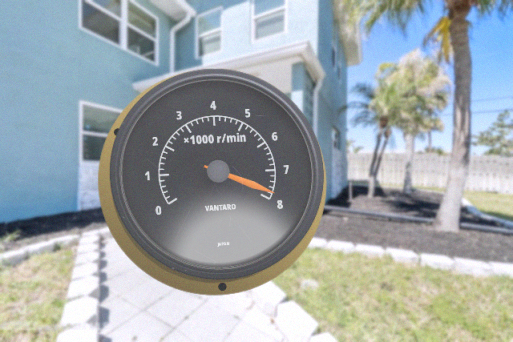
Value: 7800 rpm
